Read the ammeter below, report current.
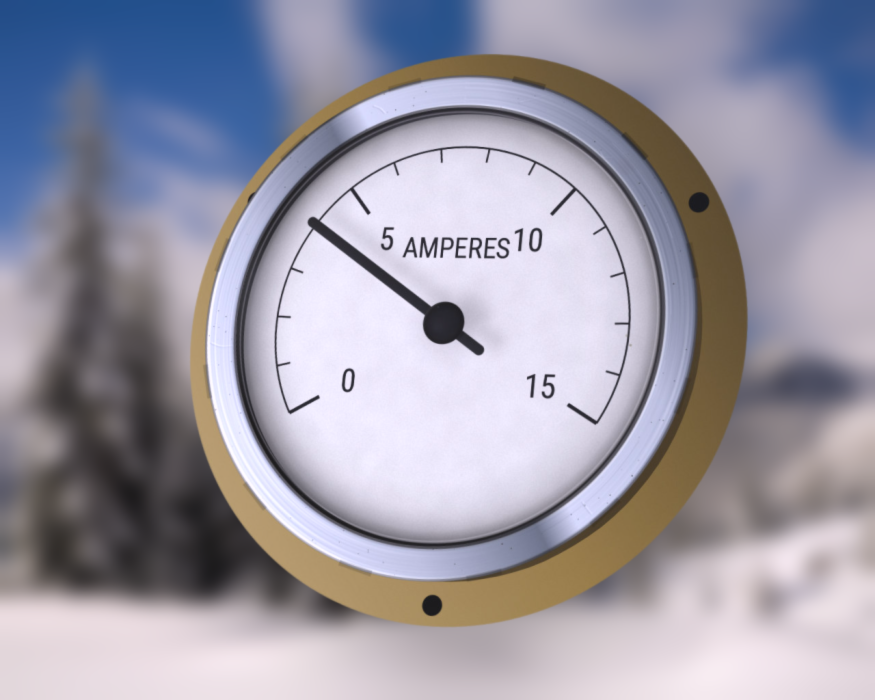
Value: 4 A
